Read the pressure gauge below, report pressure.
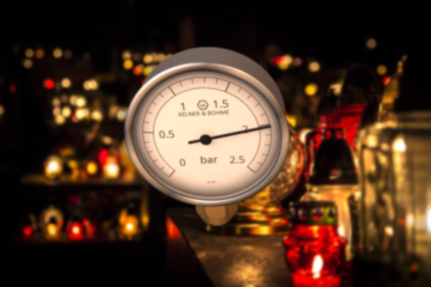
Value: 2 bar
